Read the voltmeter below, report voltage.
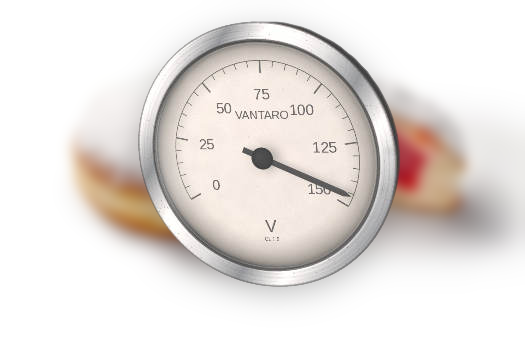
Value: 145 V
